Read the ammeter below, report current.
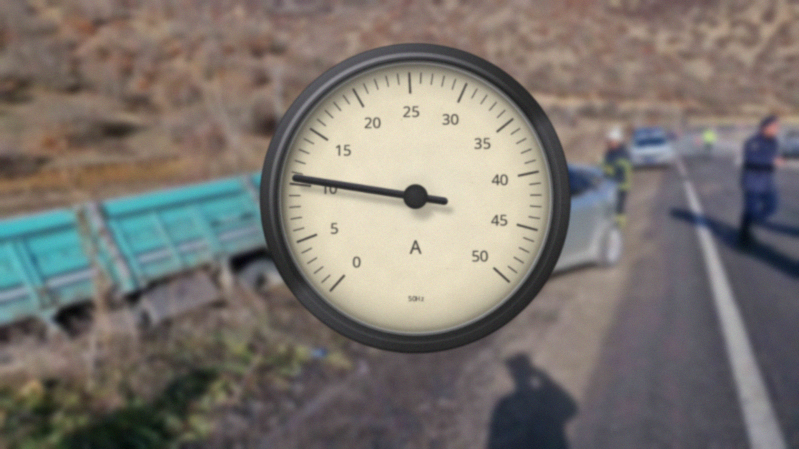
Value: 10.5 A
